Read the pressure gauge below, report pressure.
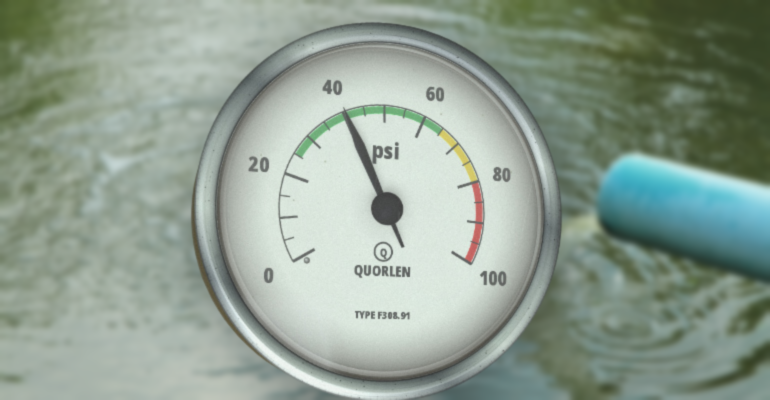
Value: 40 psi
